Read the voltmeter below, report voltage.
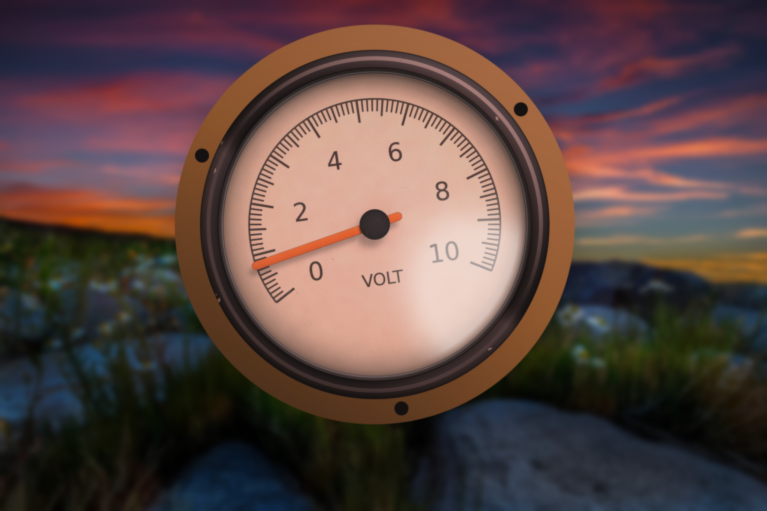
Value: 0.8 V
